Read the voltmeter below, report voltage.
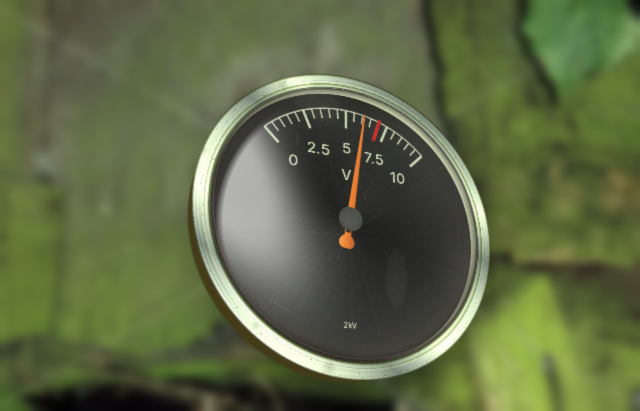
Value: 6 V
